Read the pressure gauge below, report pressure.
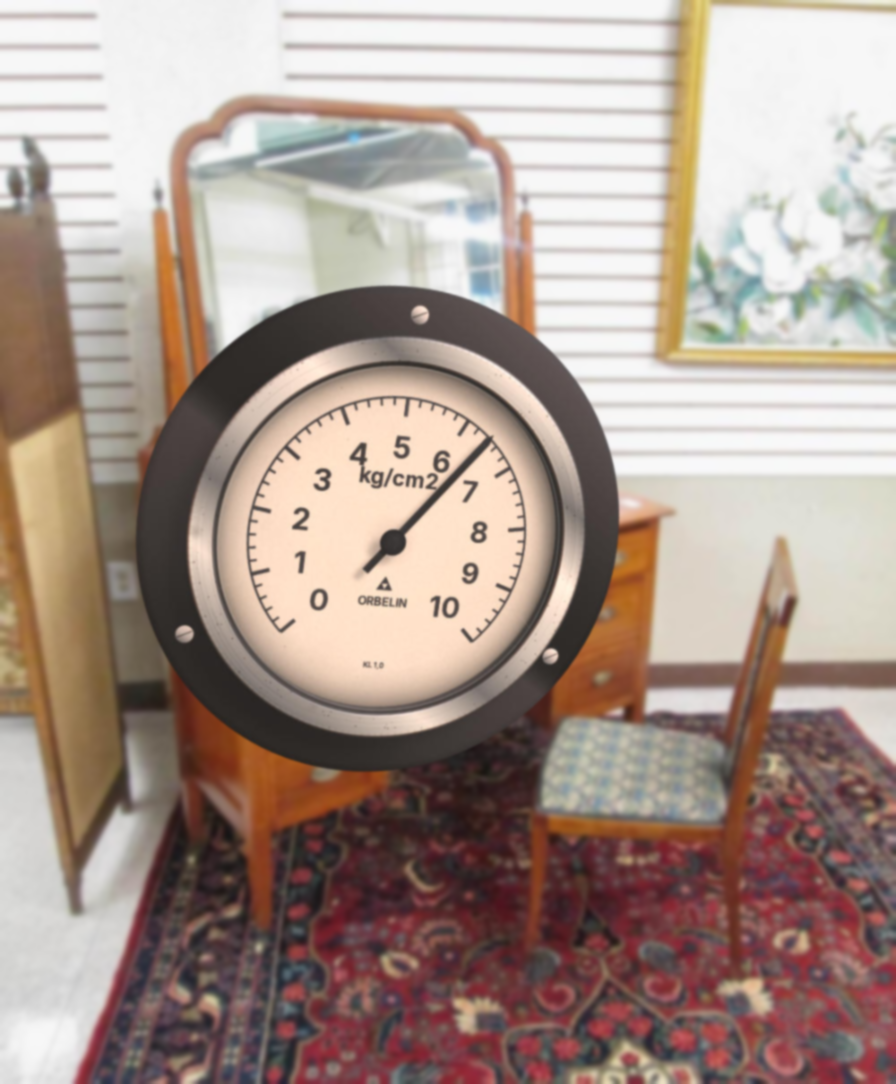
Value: 6.4 kg/cm²
